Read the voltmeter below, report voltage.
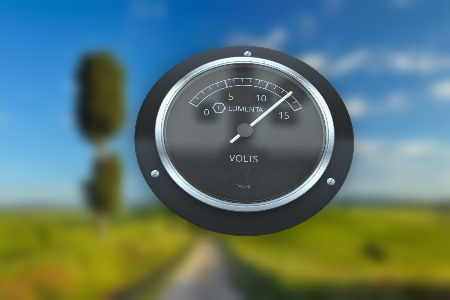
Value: 13 V
